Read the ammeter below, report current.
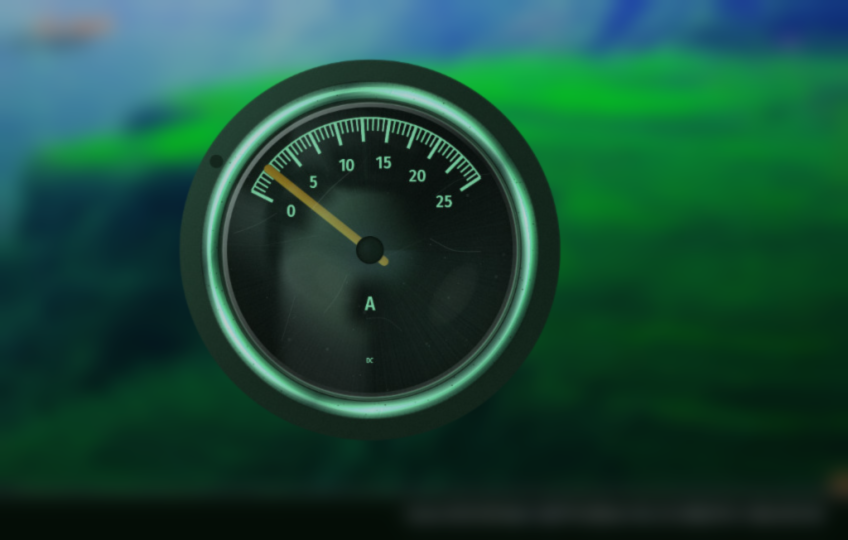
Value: 2.5 A
